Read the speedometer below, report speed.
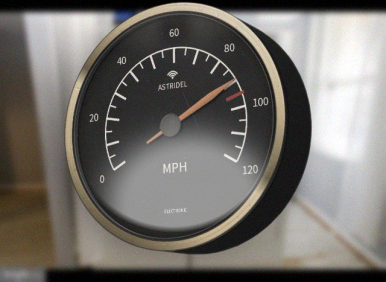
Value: 90 mph
